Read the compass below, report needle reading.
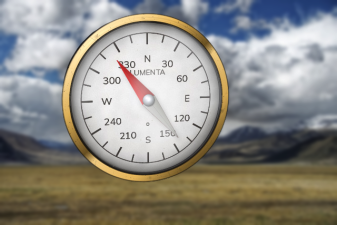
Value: 322.5 °
